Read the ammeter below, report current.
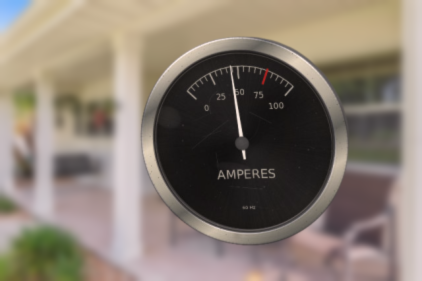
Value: 45 A
